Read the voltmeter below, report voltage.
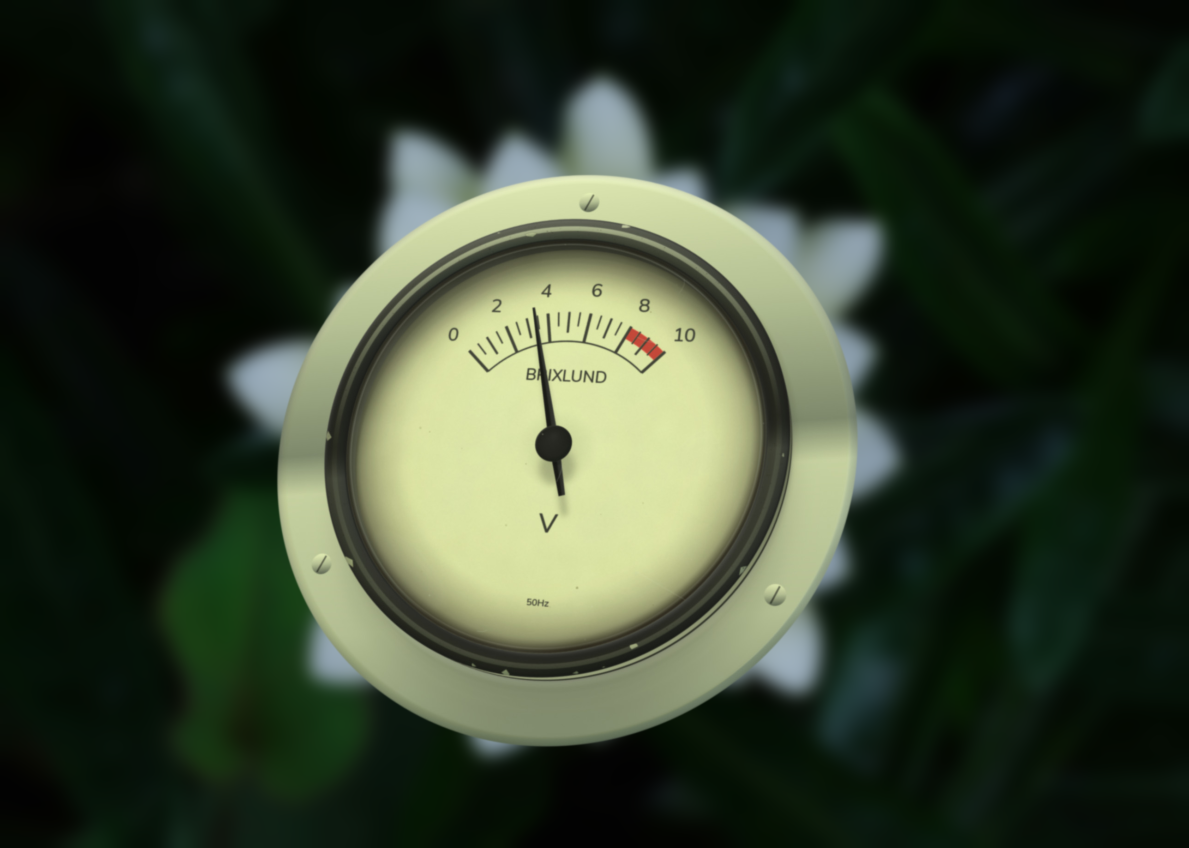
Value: 3.5 V
